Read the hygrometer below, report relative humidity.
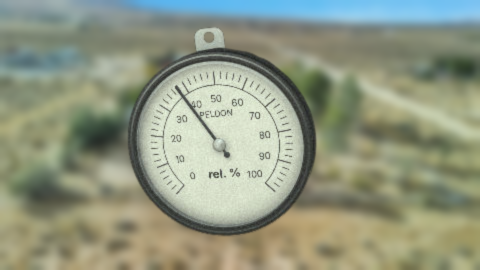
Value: 38 %
